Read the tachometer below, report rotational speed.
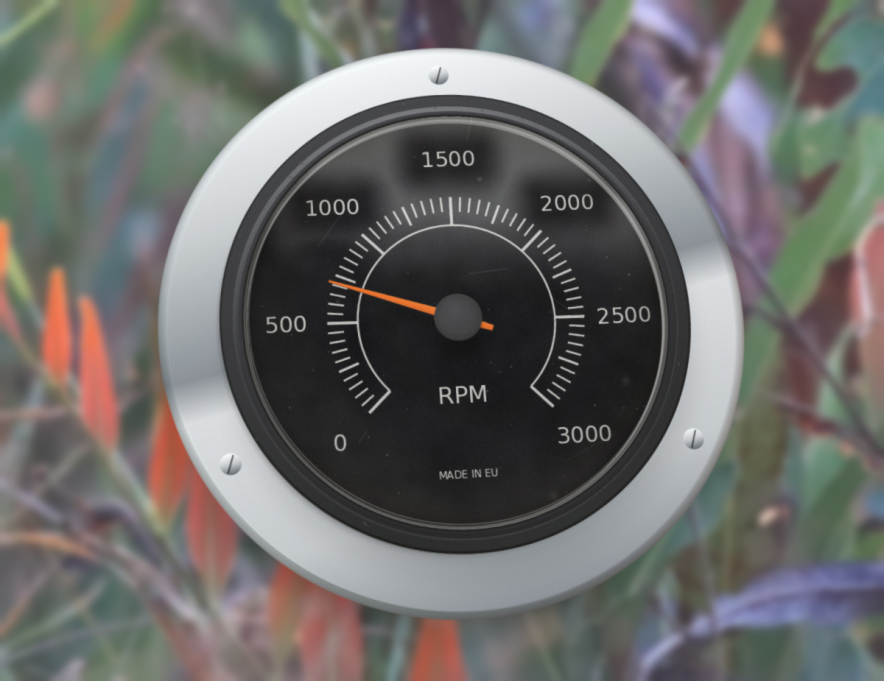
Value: 700 rpm
